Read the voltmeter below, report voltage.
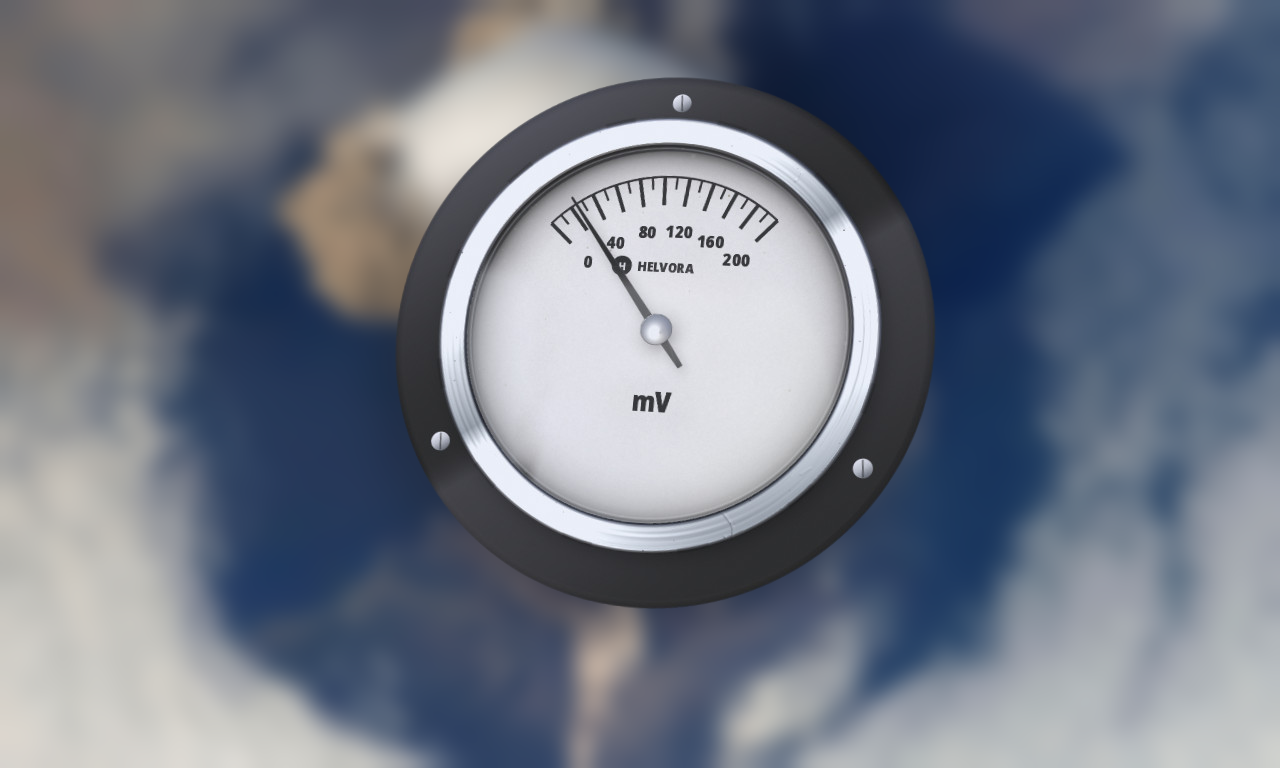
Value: 25 mV
